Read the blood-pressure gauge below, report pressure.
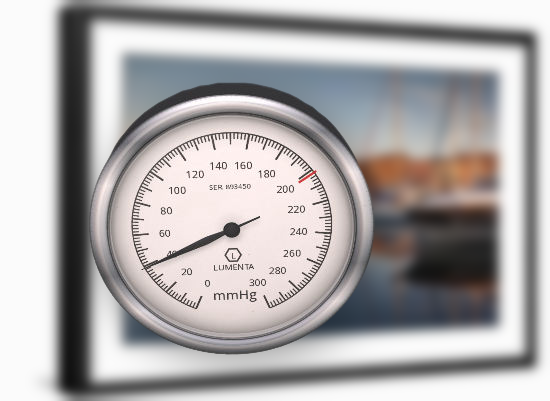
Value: 40 mmHg
